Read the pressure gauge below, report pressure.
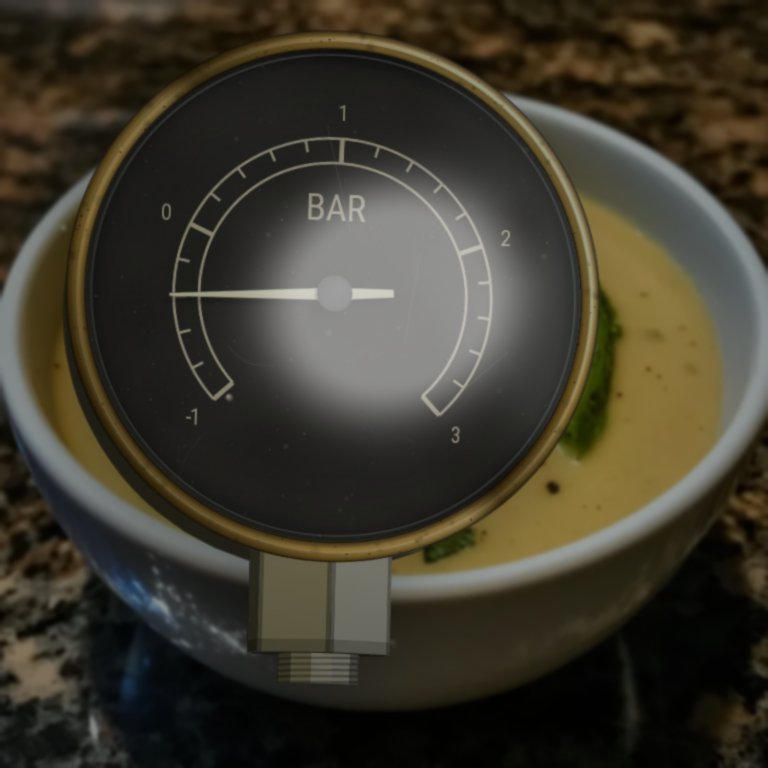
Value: -0.4 bar
